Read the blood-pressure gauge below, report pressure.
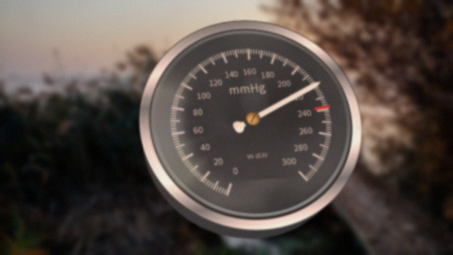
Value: 220 mmHg
